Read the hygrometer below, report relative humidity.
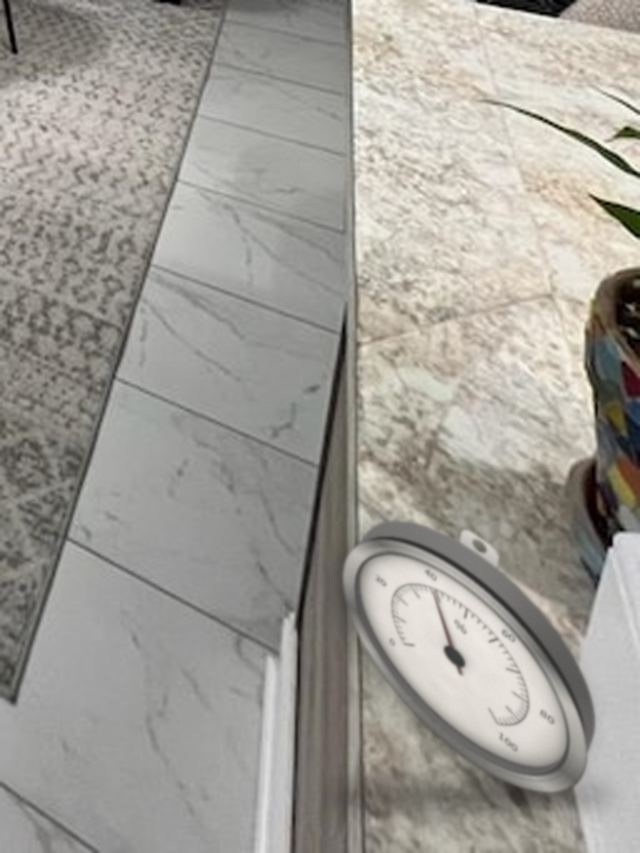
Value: 40 %
